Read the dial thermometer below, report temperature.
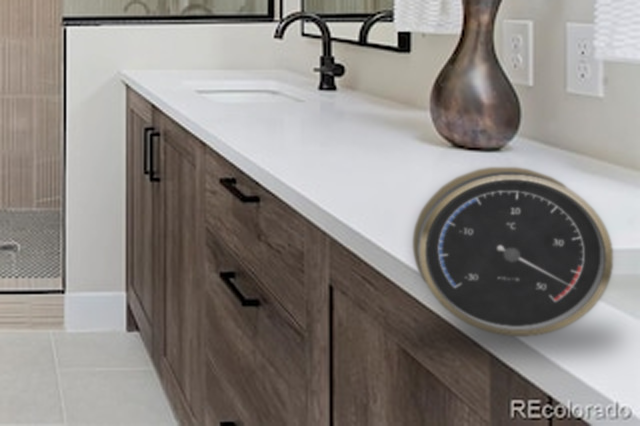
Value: 44 °C
